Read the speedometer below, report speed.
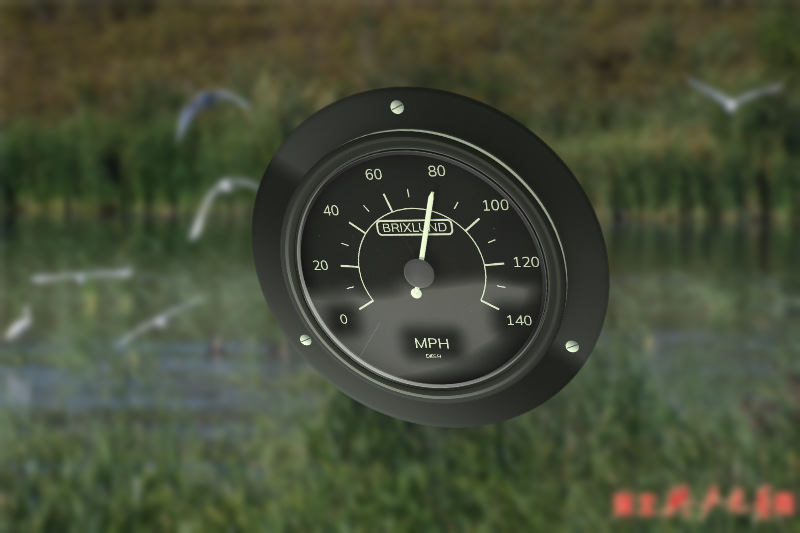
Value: 80 mph
